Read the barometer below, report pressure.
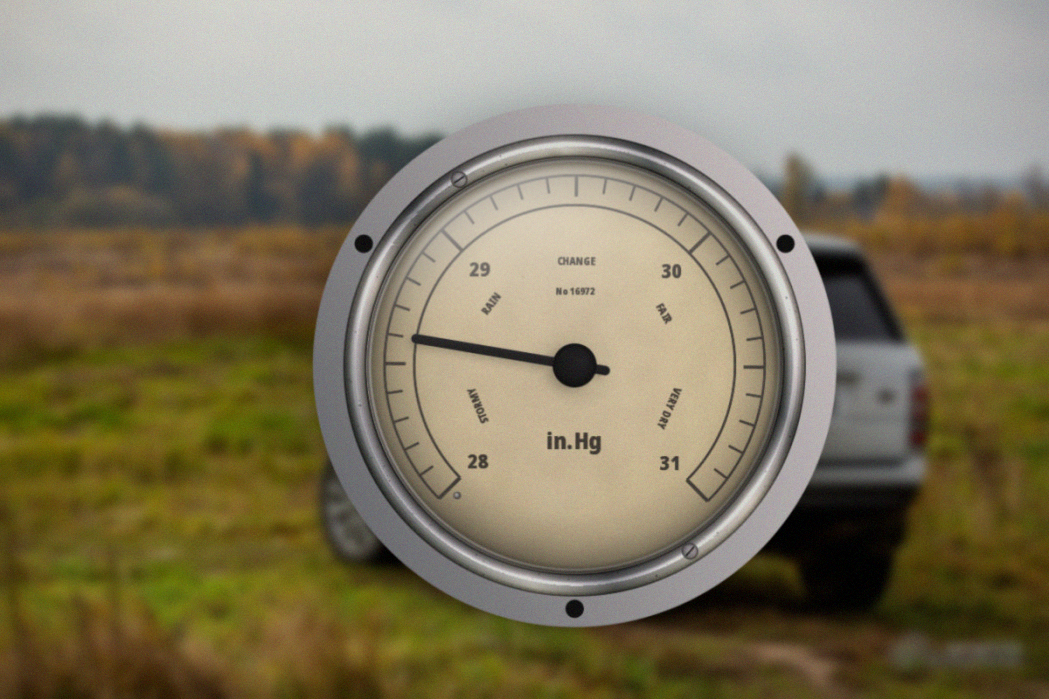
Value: 28.6 inHg
